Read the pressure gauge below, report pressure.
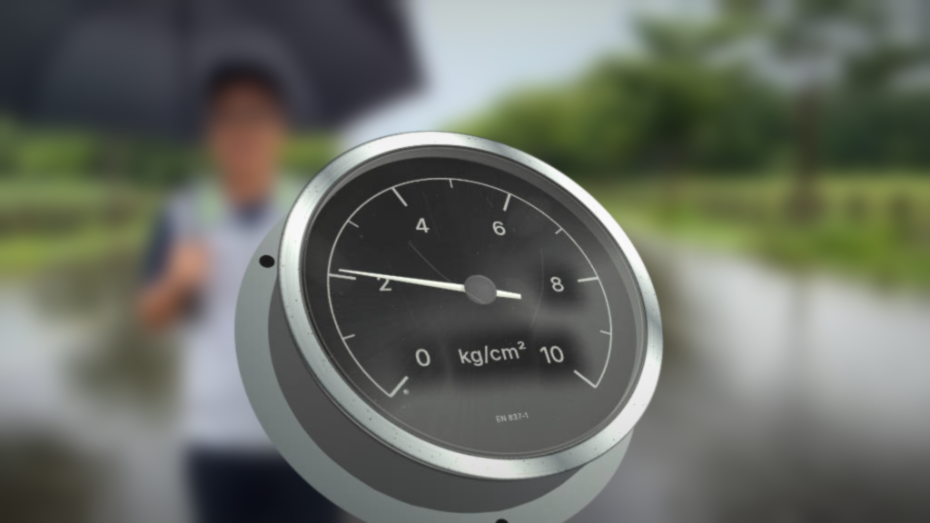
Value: 2 kg/cm²
